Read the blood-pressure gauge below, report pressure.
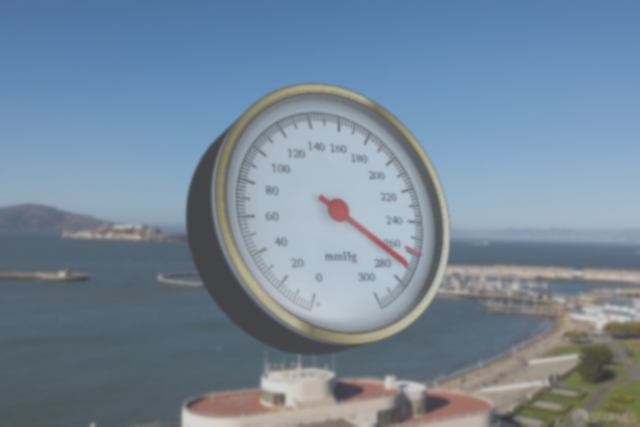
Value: 270 mmHg
